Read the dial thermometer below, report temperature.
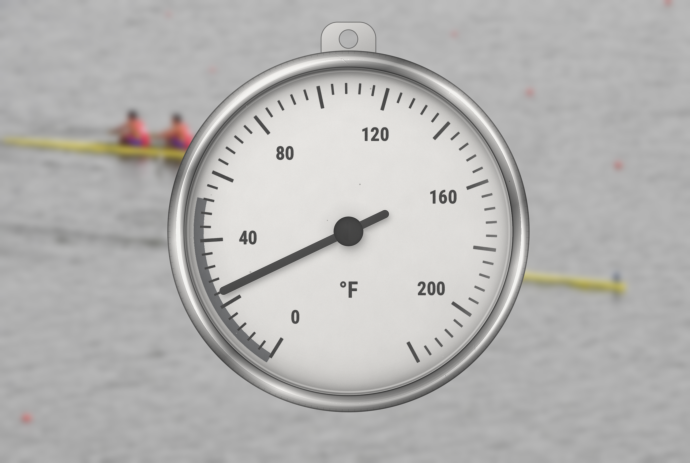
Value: 24 °F
